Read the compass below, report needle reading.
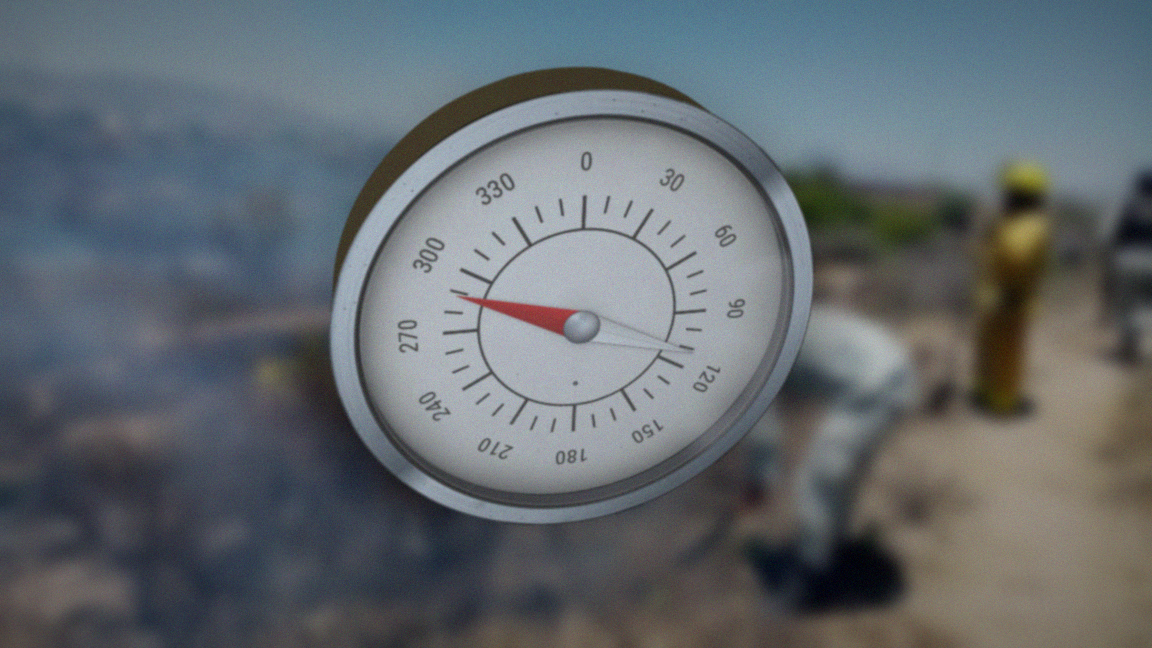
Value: 290 °
